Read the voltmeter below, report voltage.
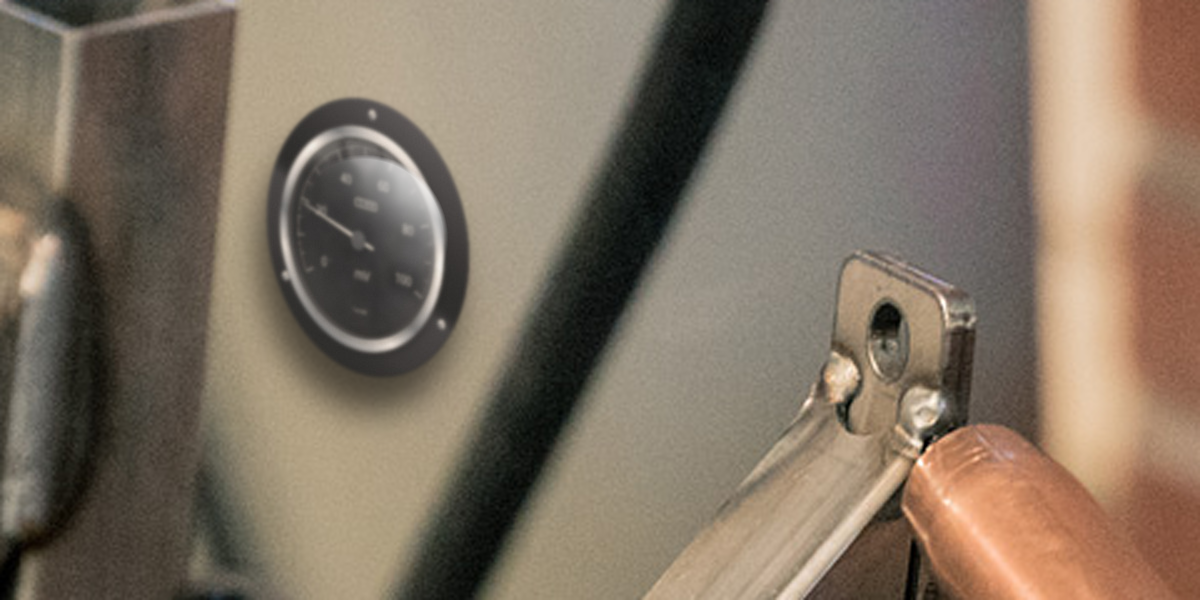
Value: 20 mV
